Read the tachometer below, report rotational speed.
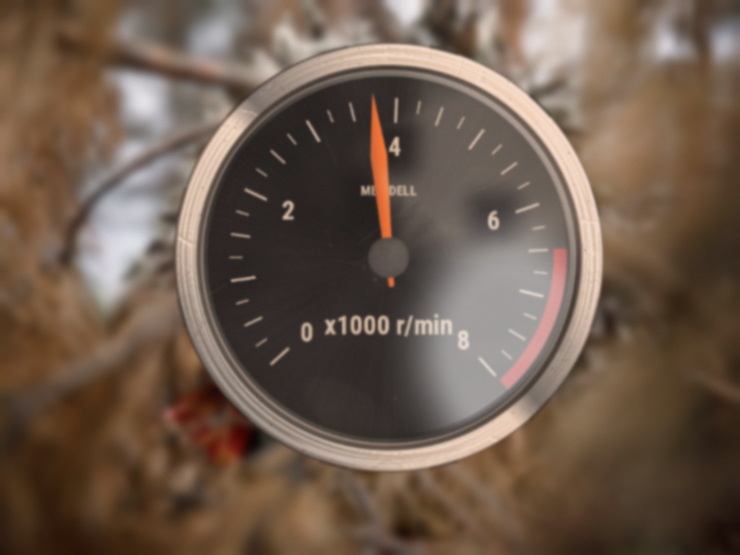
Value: 3750 rpm
